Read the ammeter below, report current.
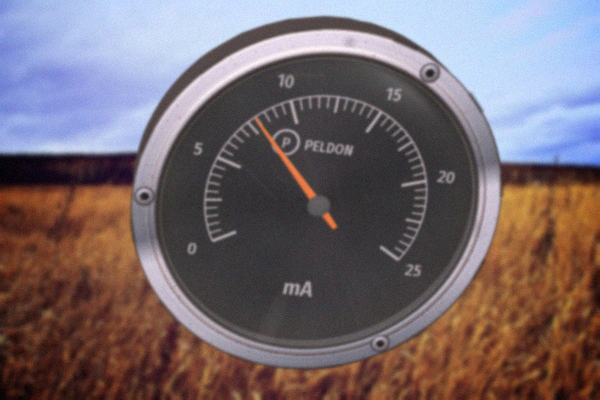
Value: 8 mA
